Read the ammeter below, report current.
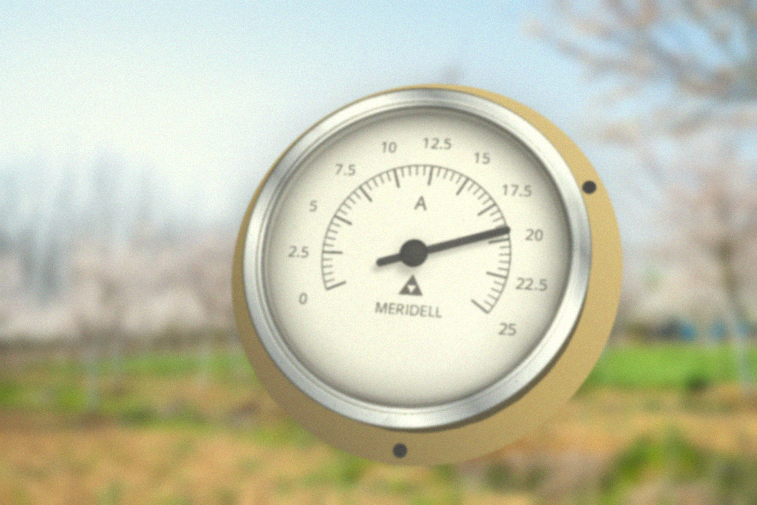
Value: 19.5 A
